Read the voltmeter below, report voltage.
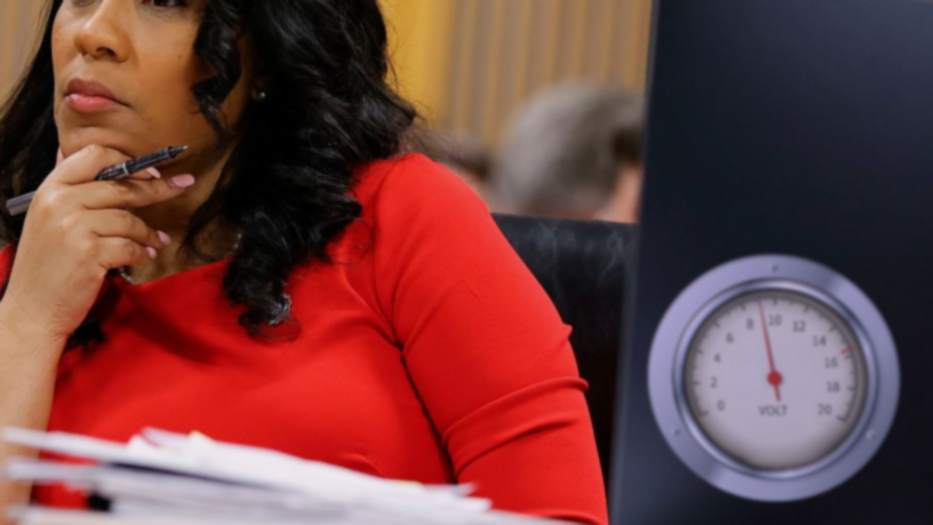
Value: 9 V
